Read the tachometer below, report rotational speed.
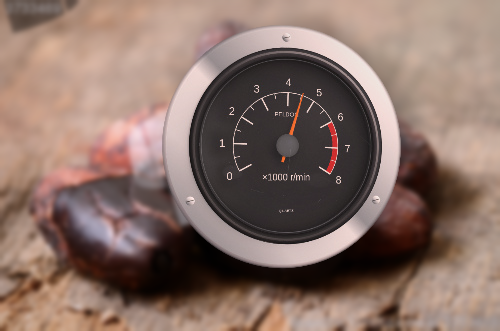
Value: 4500 rpm
